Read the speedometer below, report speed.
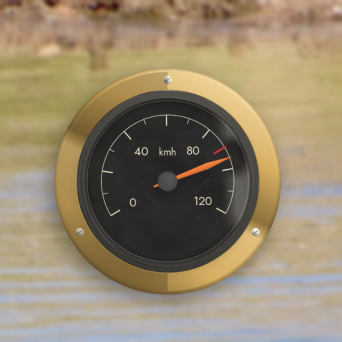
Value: 95 km/h
